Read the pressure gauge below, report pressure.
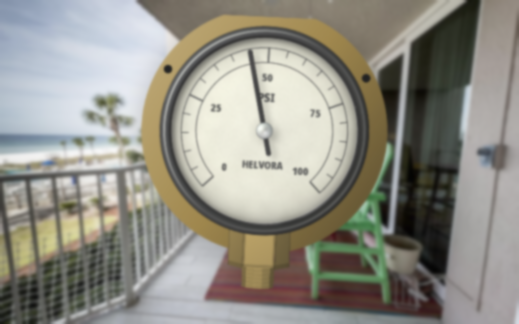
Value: 45 psi
